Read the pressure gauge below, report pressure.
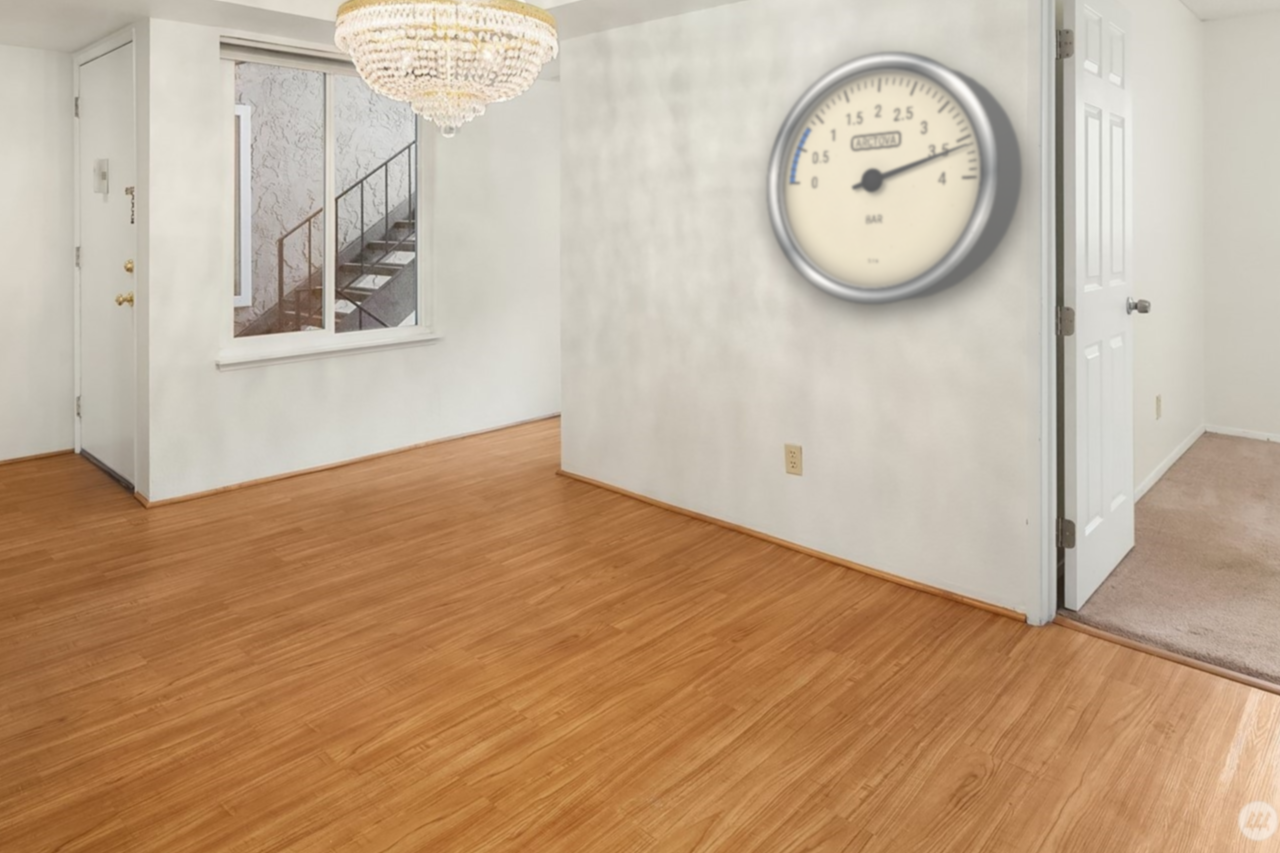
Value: 3.6 bar
